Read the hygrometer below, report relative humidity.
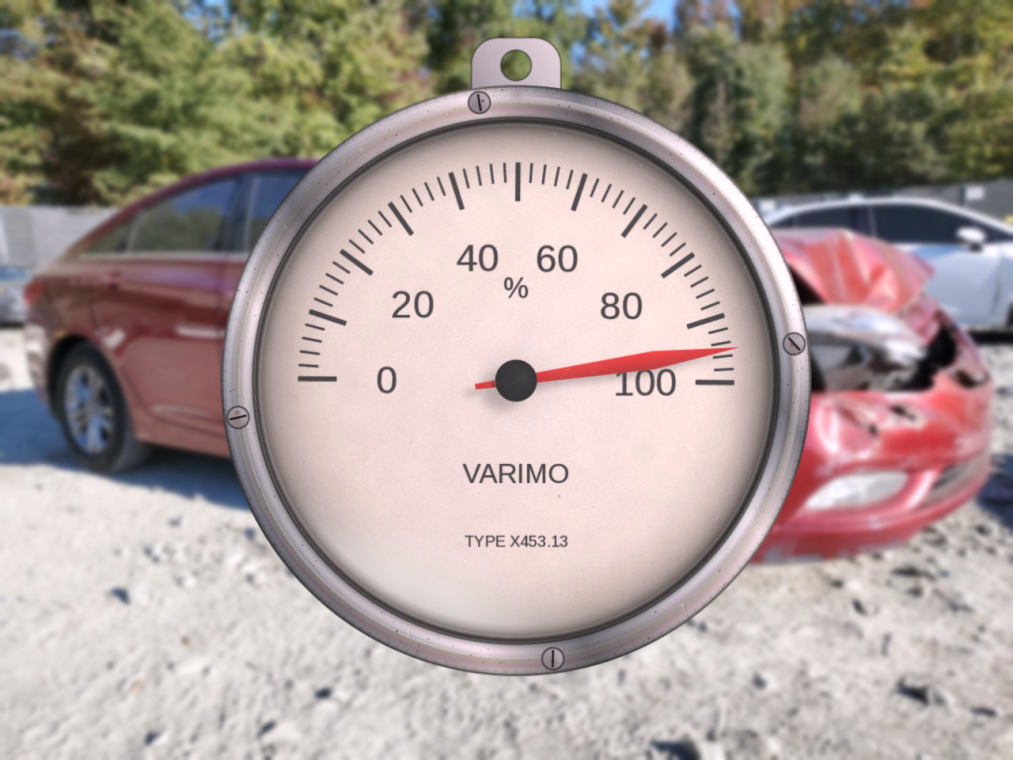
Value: 95 %
